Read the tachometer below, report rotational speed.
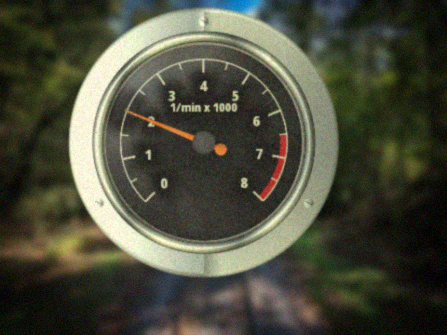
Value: 2000 rpm
